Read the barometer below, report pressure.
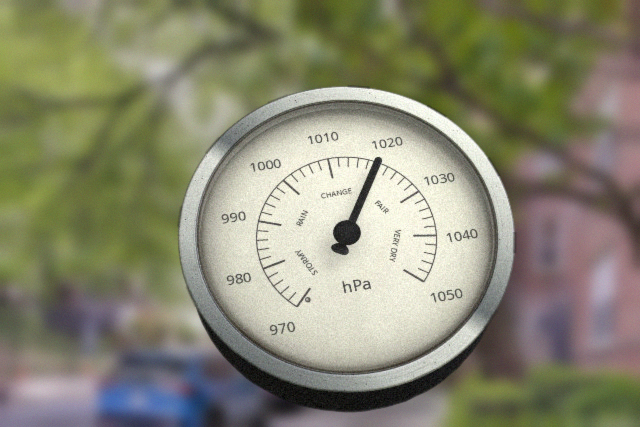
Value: 1020 hPa
